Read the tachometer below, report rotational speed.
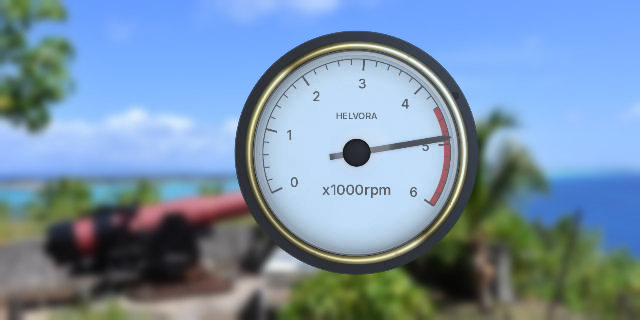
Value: 4900 rpm
